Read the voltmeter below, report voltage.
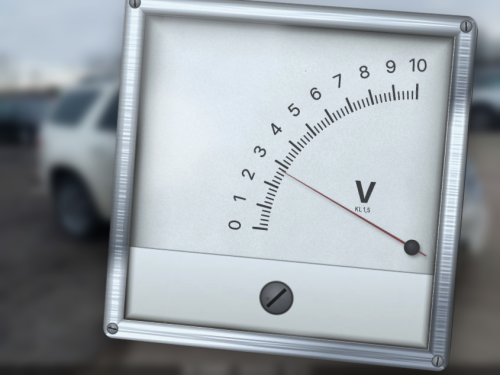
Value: 2.8 V
